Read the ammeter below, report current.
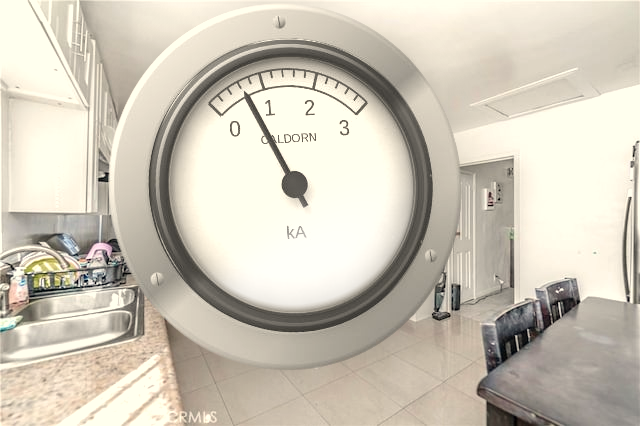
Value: 0.6 kA
